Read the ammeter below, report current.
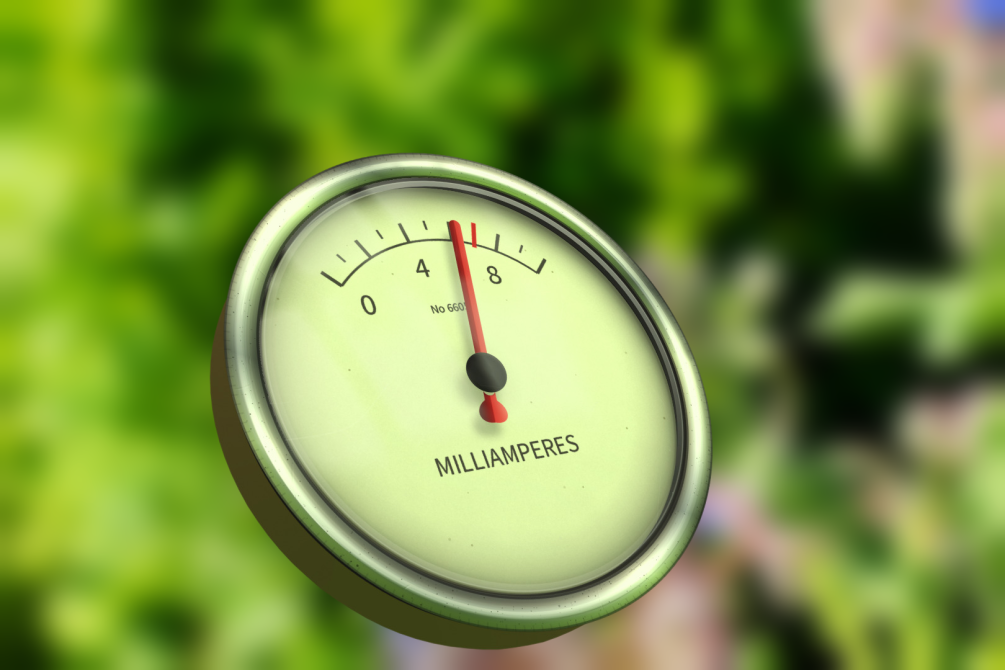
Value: 6 mA
